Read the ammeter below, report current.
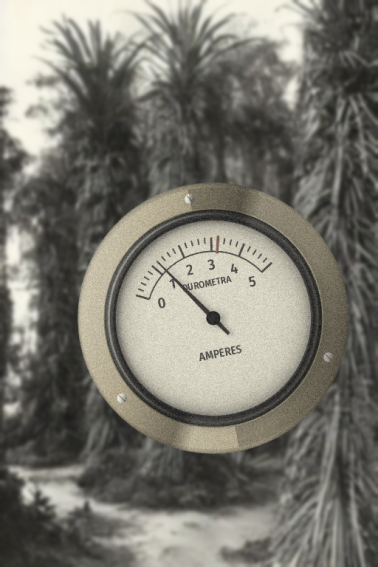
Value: 1.2 A
